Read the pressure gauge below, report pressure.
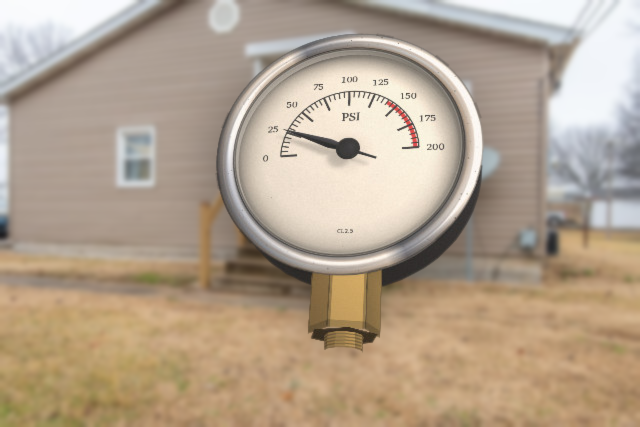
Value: 25 psi
